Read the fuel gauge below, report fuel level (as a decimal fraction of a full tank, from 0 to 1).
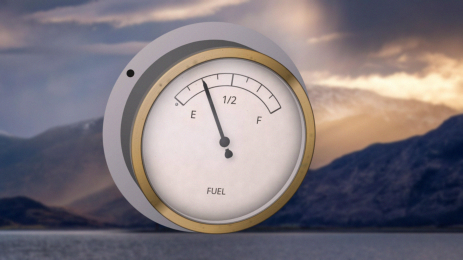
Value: 0.25
